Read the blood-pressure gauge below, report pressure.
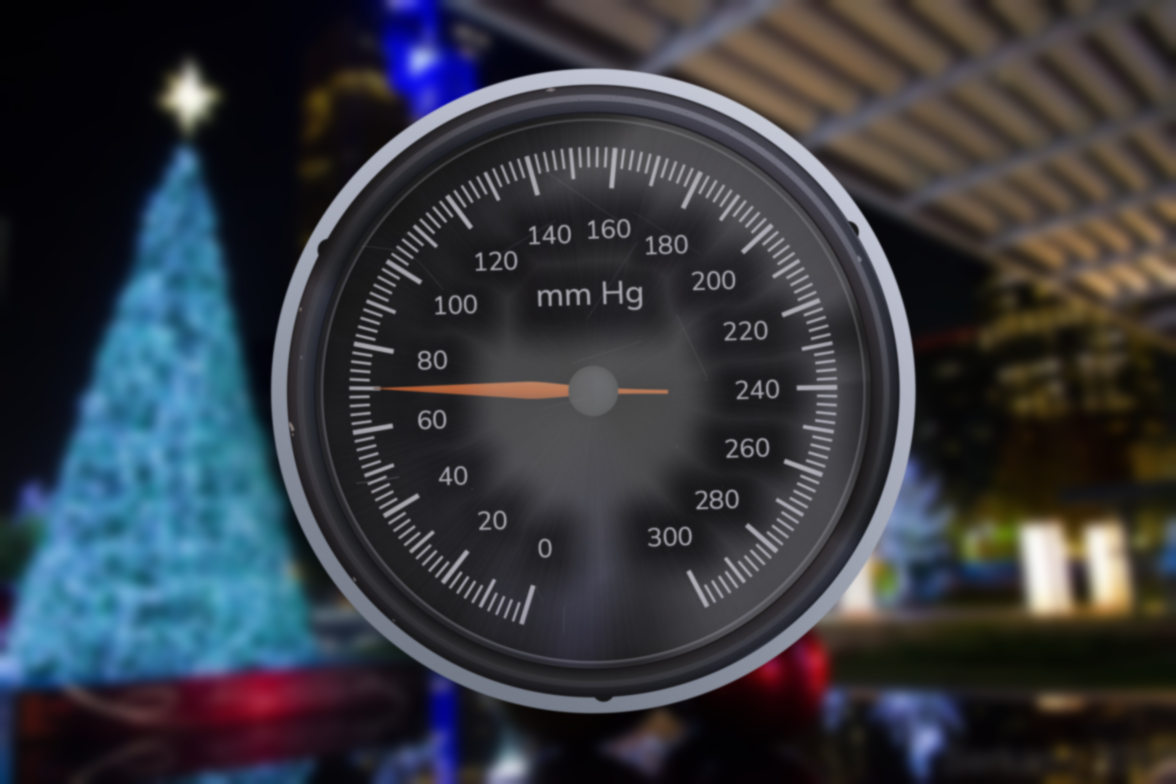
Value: 70 mmHg
